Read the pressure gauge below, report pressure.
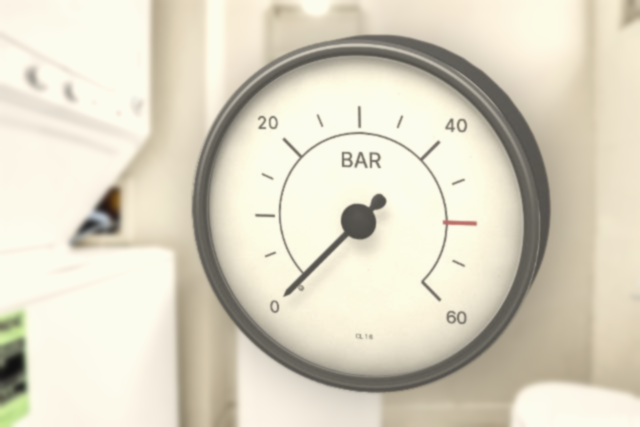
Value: 0 bar
